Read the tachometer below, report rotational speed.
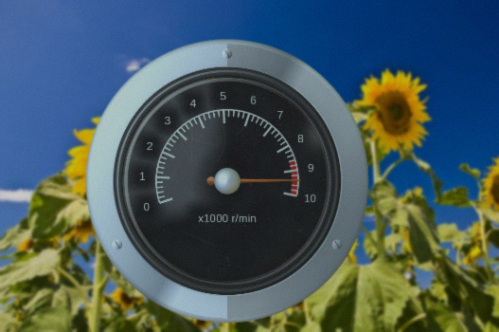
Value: 9400 rpm
